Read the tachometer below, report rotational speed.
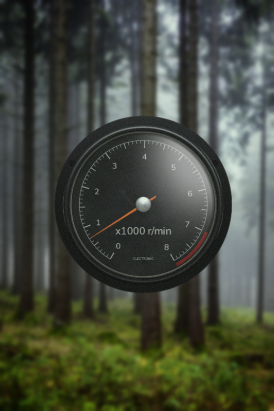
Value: 700 rpm
